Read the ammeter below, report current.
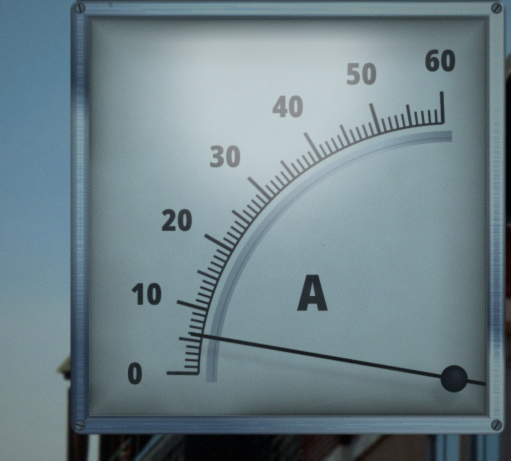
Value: 6 A
